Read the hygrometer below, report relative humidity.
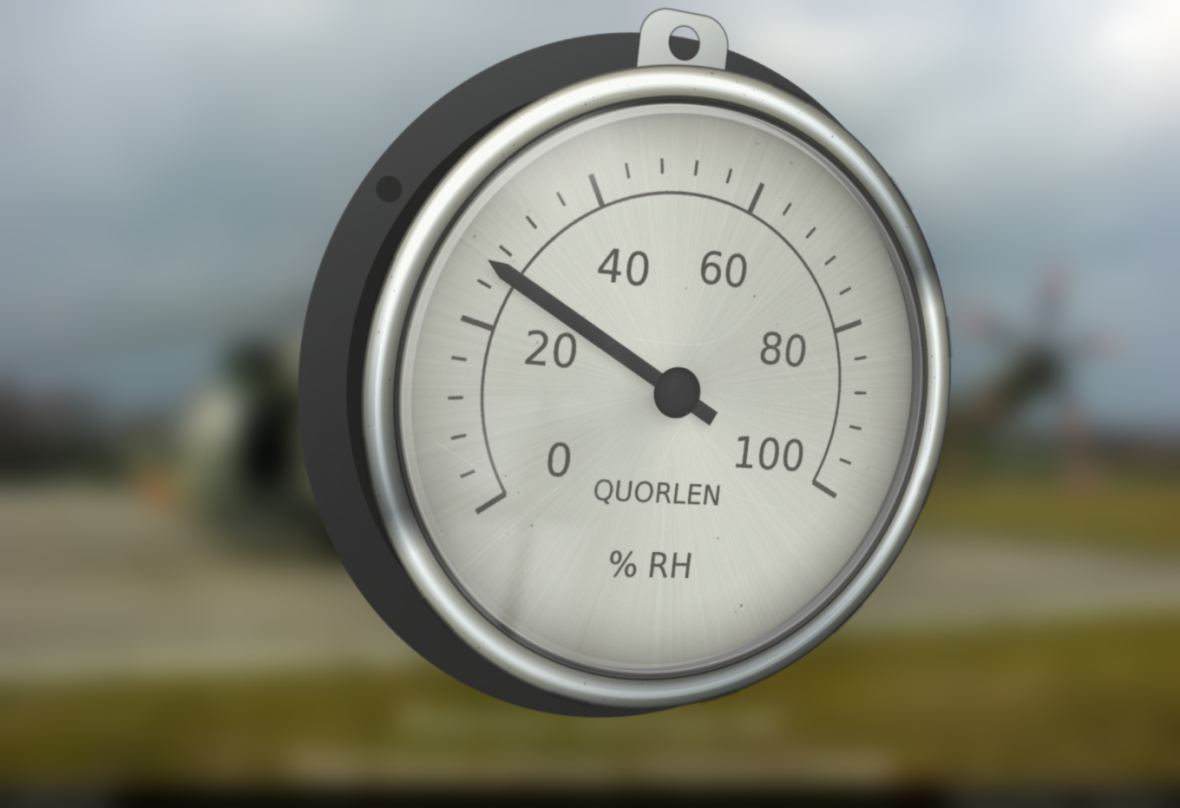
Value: 26 %
